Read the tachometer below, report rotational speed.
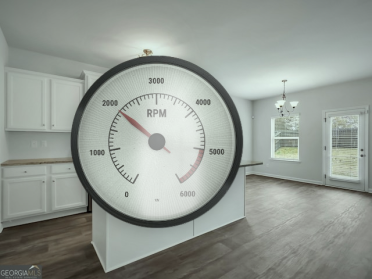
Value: 2000 rpm
